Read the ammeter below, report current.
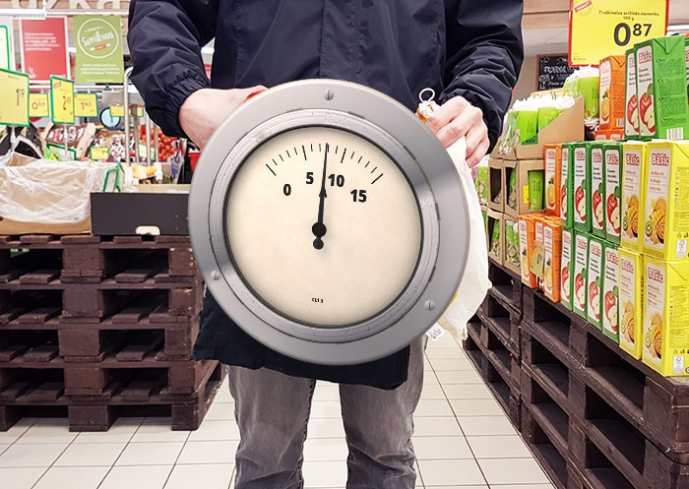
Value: 8 A
